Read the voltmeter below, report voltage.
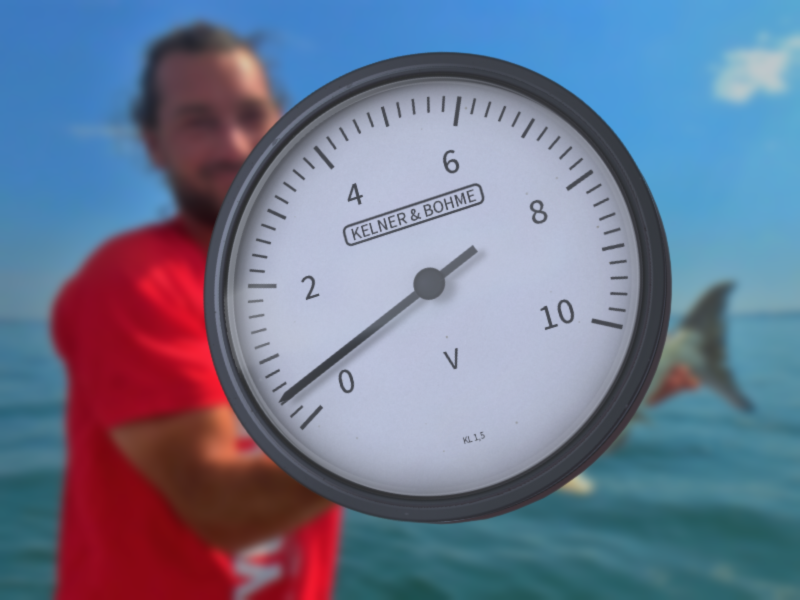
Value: 0.4 V
